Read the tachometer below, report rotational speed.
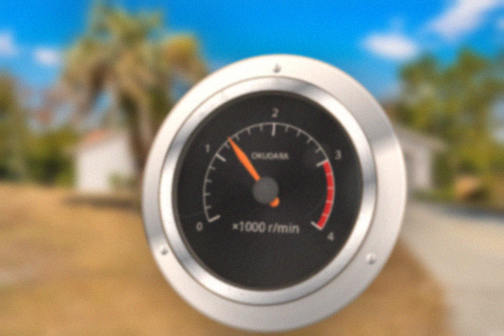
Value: 1300 rpm
